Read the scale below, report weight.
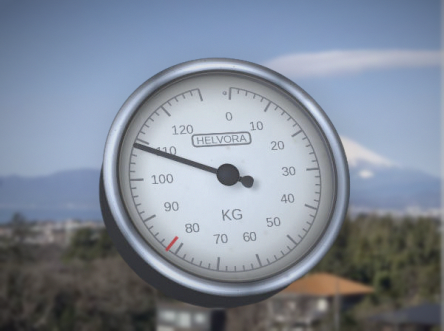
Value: 108 kg
